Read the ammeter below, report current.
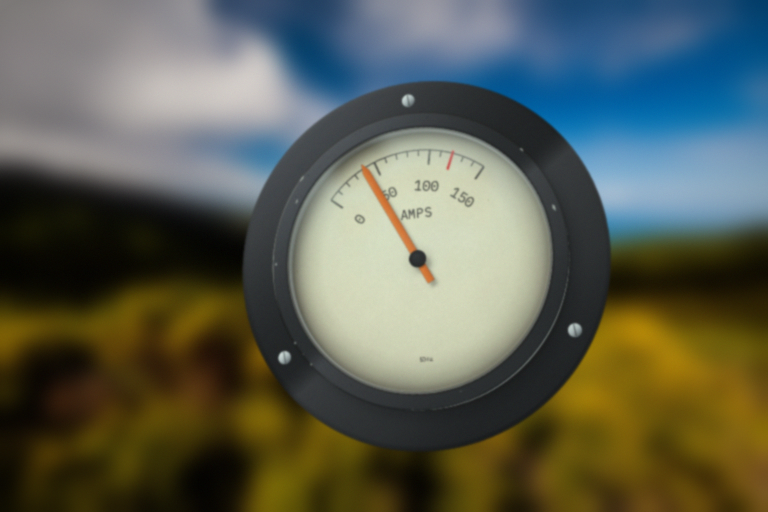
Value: 40 A
